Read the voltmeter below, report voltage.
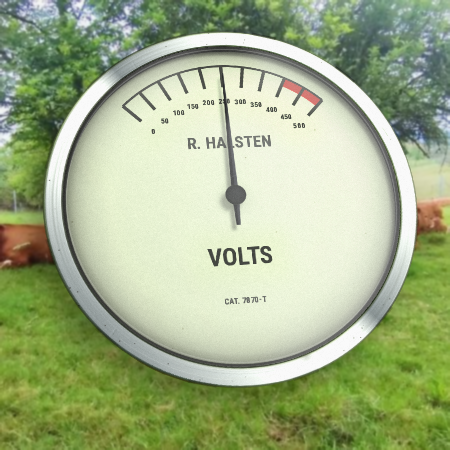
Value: 250 V
